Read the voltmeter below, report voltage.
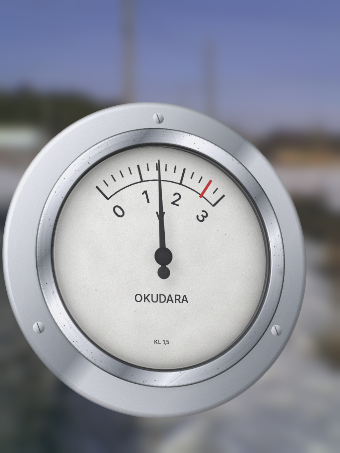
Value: 1.4 V
